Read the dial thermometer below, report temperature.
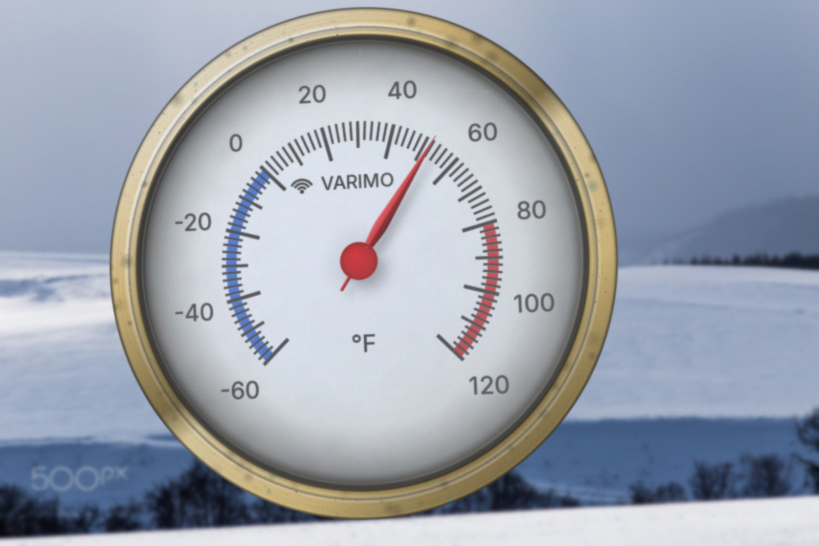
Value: 52 °F
